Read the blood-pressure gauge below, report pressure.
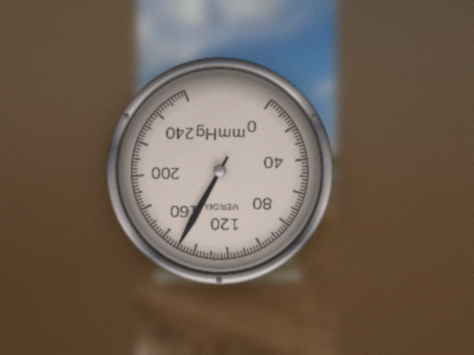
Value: 150 mmHg
